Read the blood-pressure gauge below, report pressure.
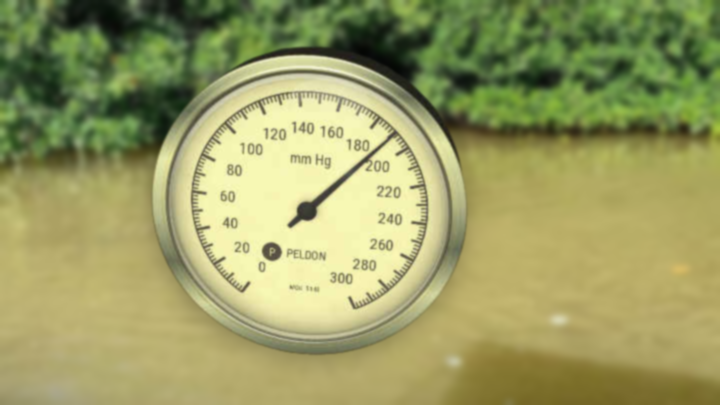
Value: 190 mmHg
